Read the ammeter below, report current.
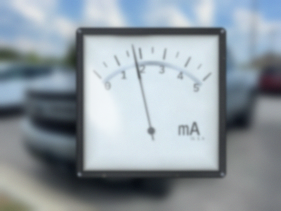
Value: 1.75 mA
